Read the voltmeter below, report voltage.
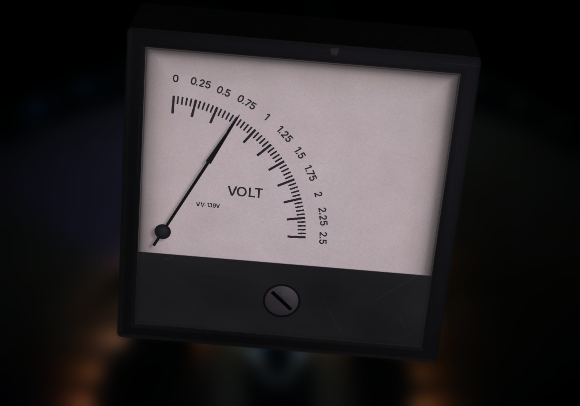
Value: 0.75 V
